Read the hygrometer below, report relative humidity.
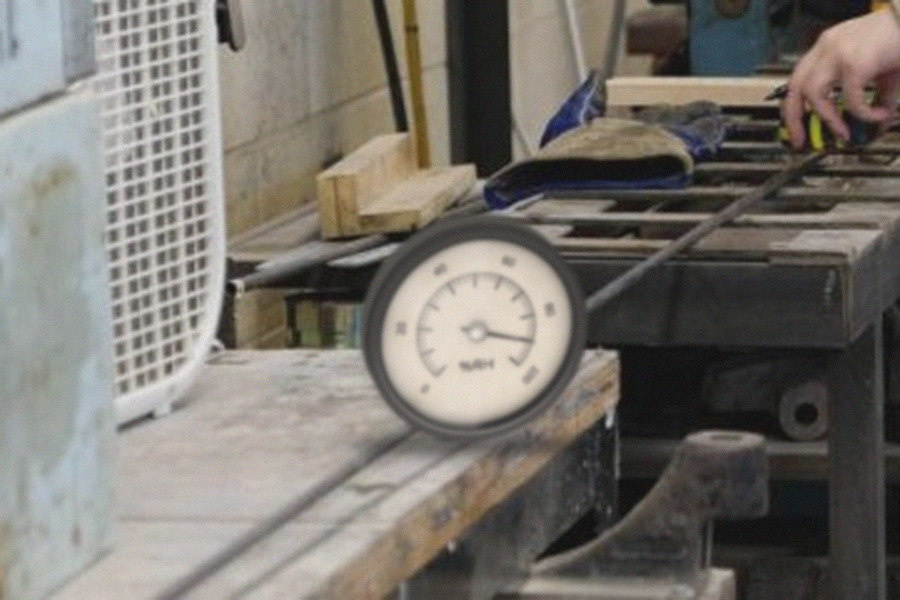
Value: 90 %
